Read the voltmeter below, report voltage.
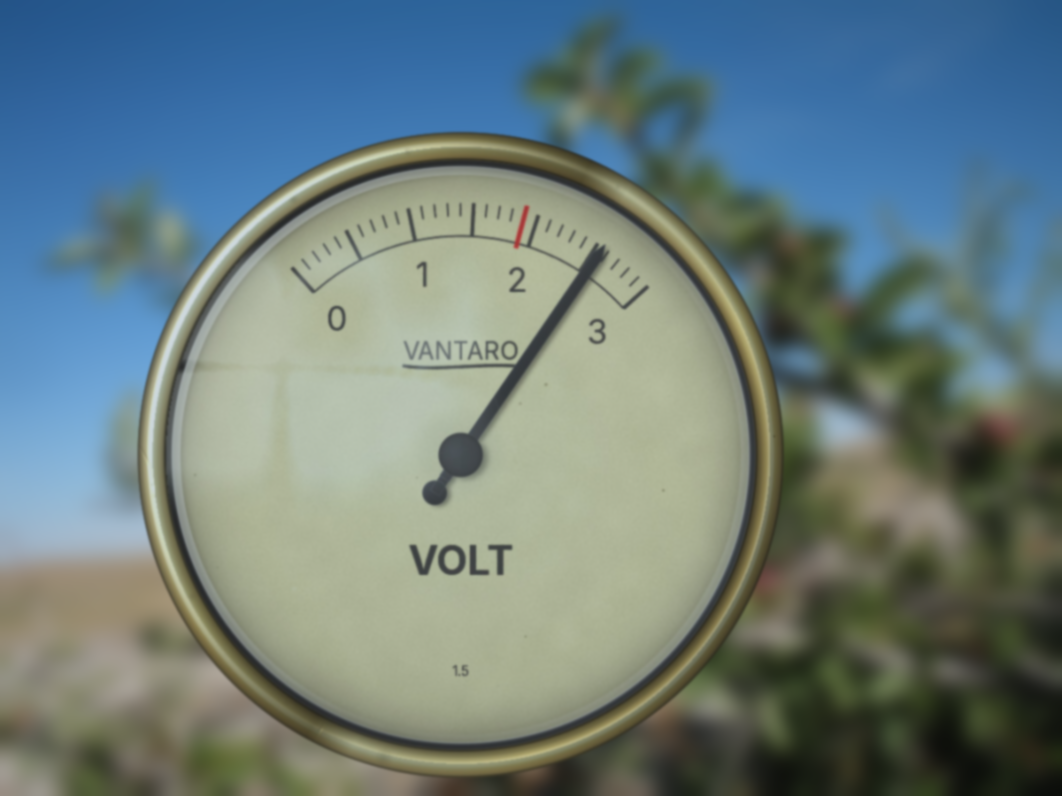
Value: 2.55 V
